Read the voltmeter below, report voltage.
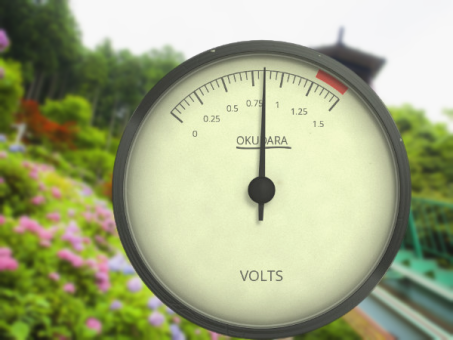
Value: 0.85 V
